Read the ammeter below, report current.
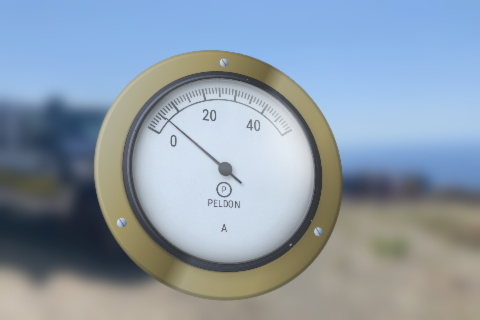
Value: 5 A
